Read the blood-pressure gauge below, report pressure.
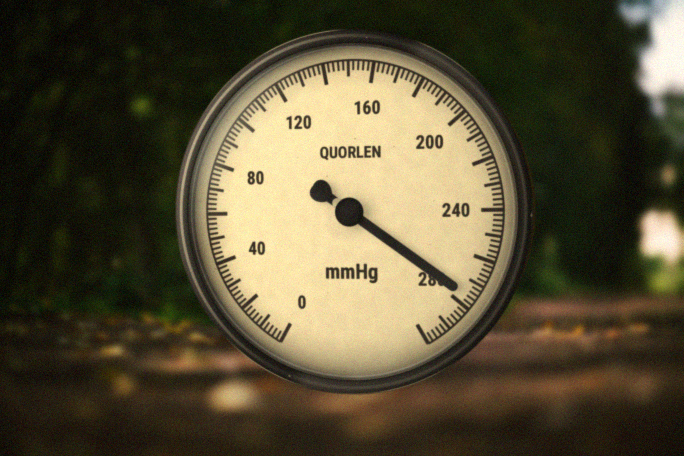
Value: 276 mmHg
